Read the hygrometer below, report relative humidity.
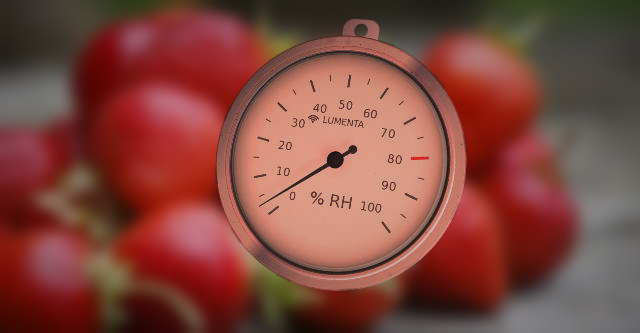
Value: 2.5 %
